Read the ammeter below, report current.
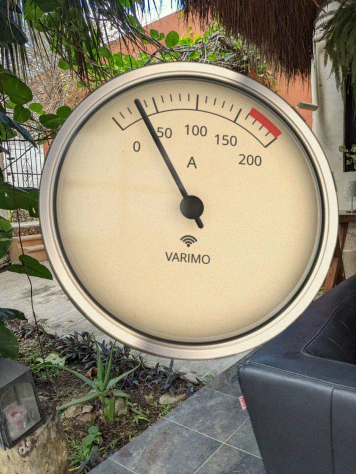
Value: 30 A
